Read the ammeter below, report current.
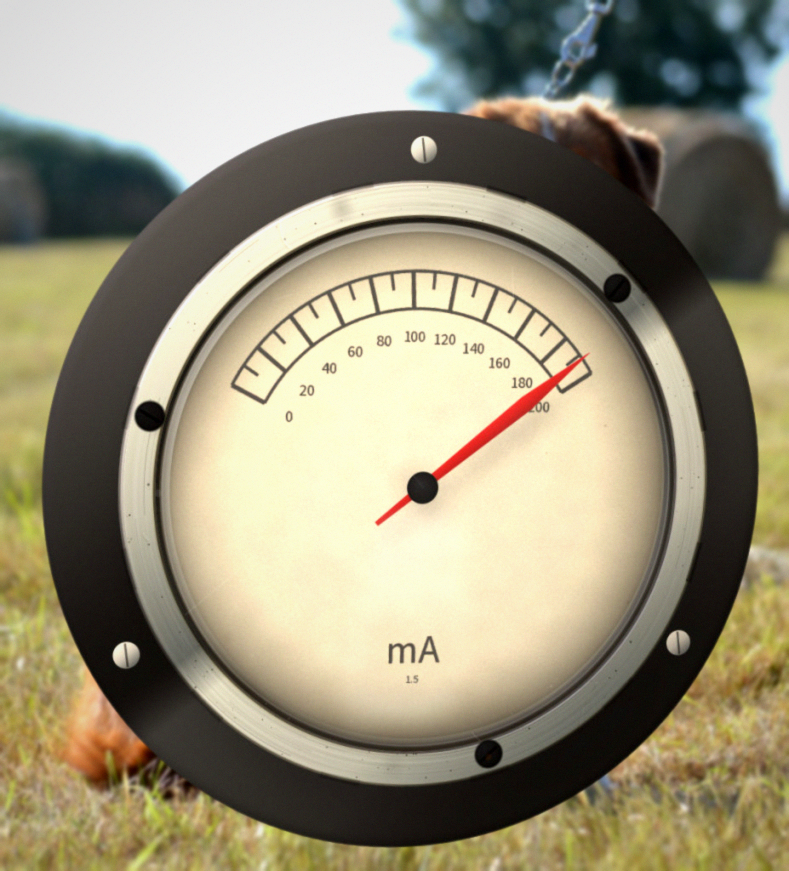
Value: 190 mA
